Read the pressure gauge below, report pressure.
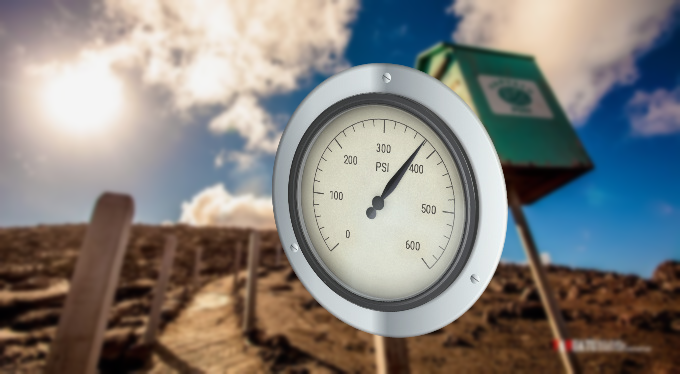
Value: 380 psi
